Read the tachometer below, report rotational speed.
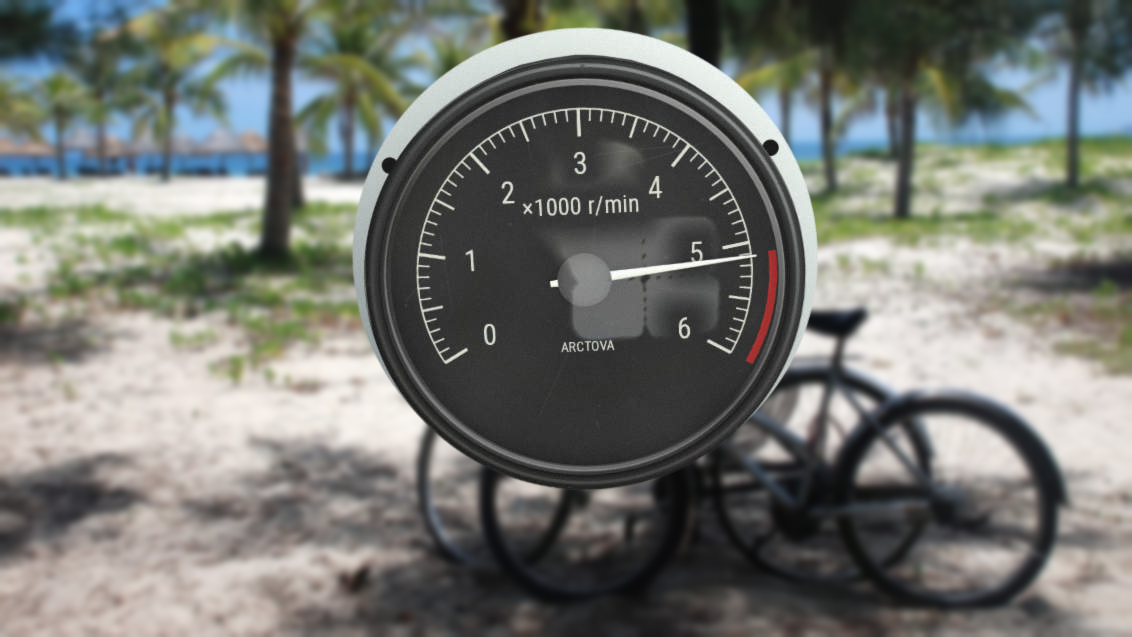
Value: 5100 rpm
